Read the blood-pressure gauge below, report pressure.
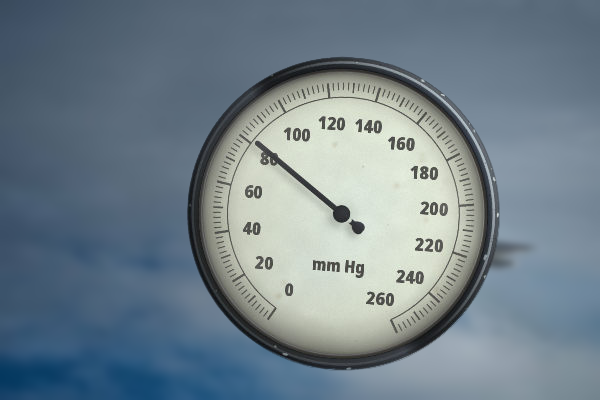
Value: 82 mmHg
